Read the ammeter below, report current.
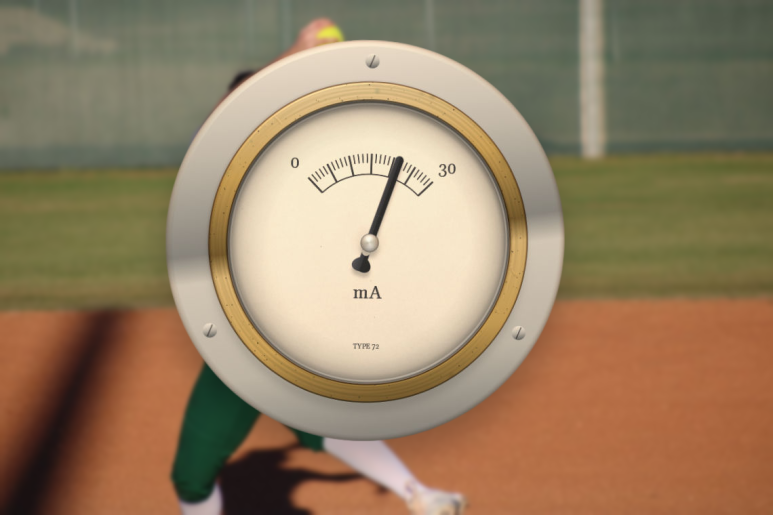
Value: 21 mA
